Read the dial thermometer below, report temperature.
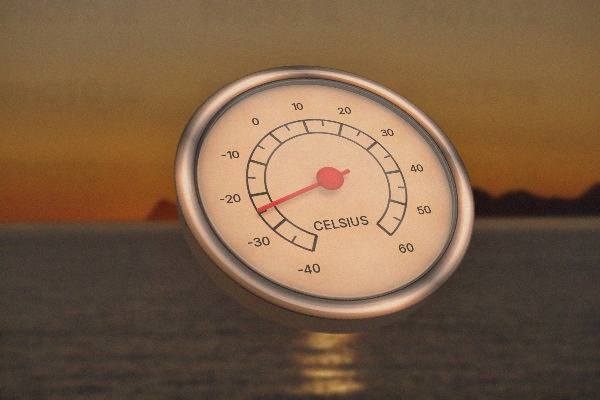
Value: -25 °C
